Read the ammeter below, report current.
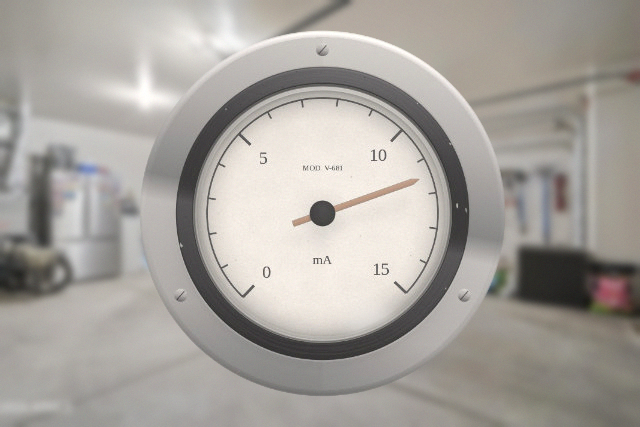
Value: 11.5 mA
